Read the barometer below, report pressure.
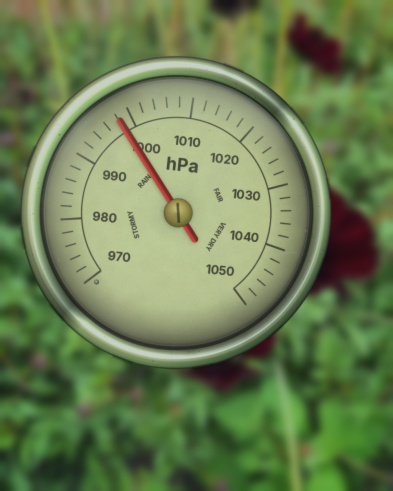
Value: 998 hPa
